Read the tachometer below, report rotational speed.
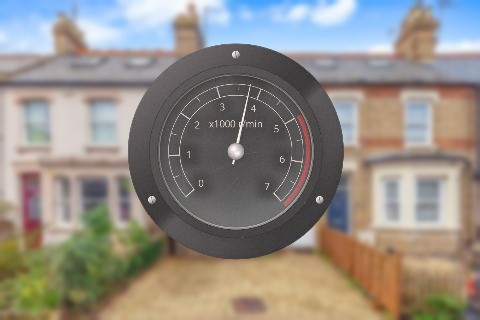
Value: 3750 rpm
